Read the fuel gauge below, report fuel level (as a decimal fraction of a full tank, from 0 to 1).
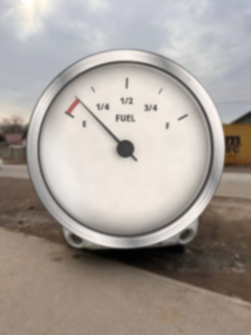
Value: 0.125
